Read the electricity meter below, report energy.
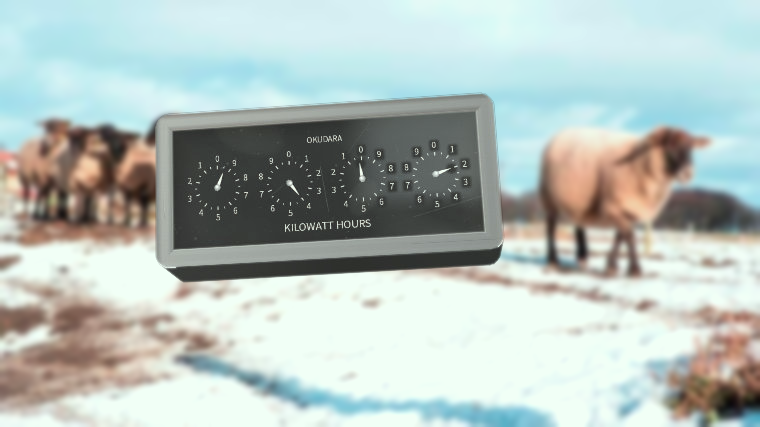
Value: 9402 kWh
